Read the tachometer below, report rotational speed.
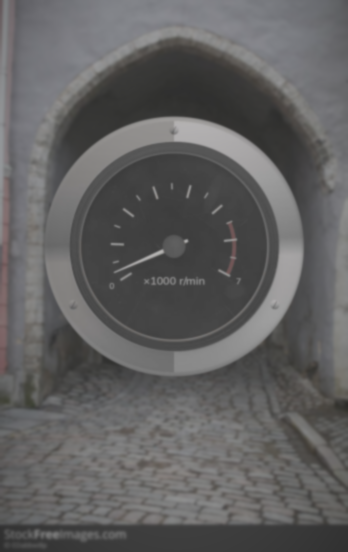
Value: 250 rpm
